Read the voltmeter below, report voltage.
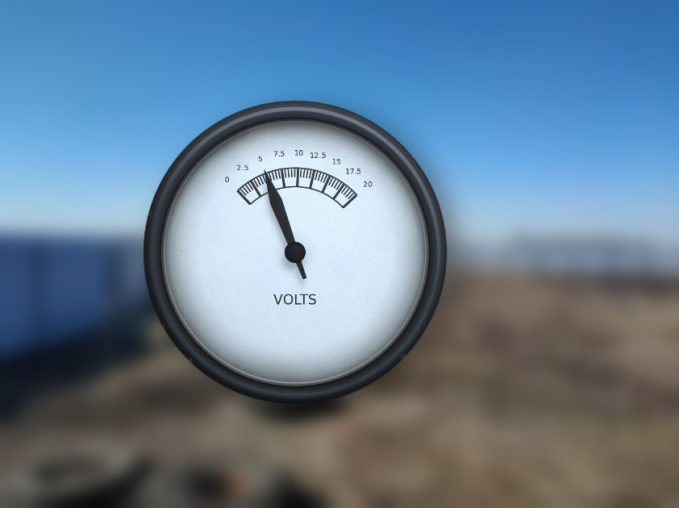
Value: 5 V
